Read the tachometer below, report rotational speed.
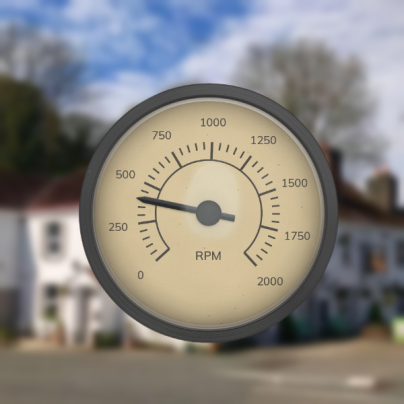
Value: 400 rpm
